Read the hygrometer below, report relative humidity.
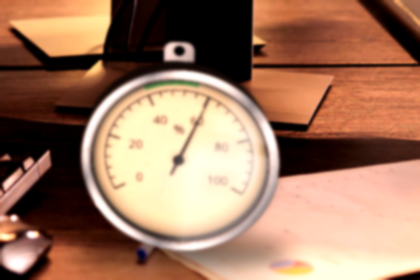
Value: 60 %
